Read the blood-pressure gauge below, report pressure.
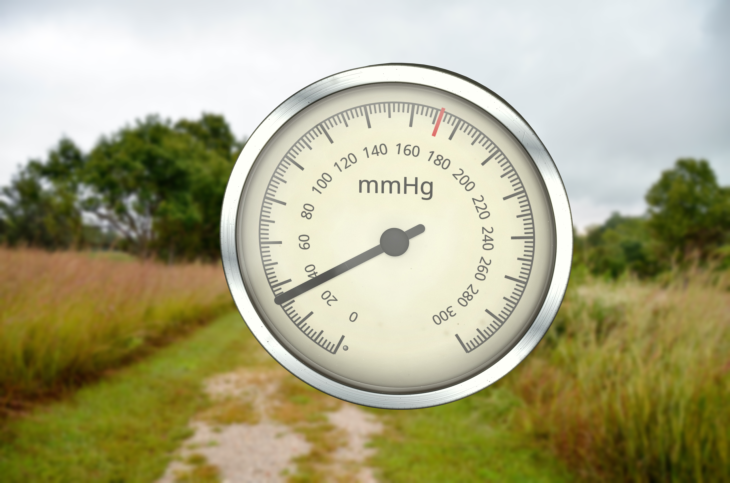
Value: 34 mmHg
